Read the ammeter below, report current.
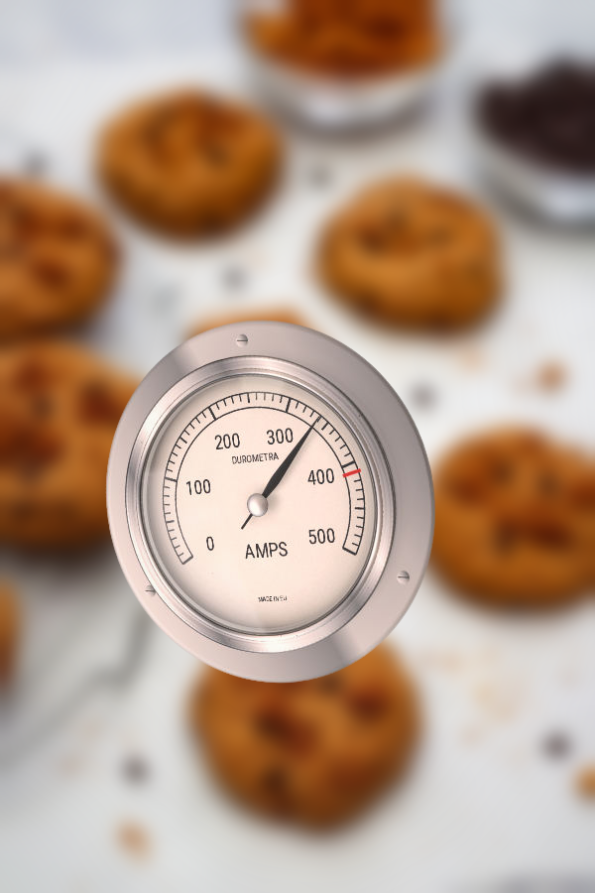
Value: 340 A
